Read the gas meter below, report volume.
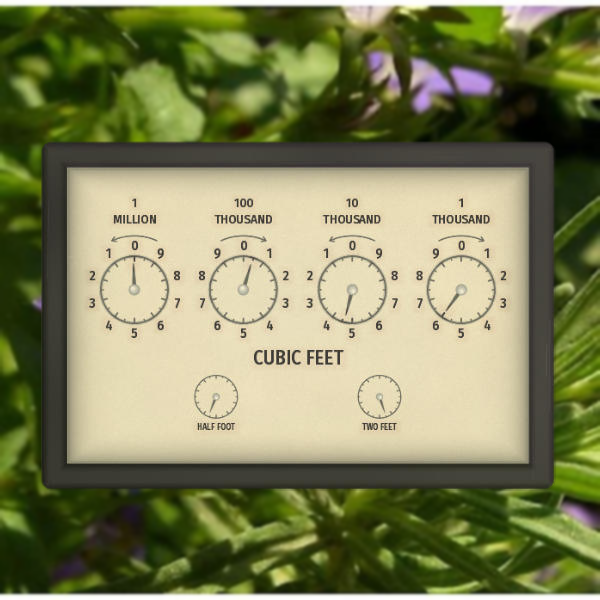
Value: 4600 ft³
